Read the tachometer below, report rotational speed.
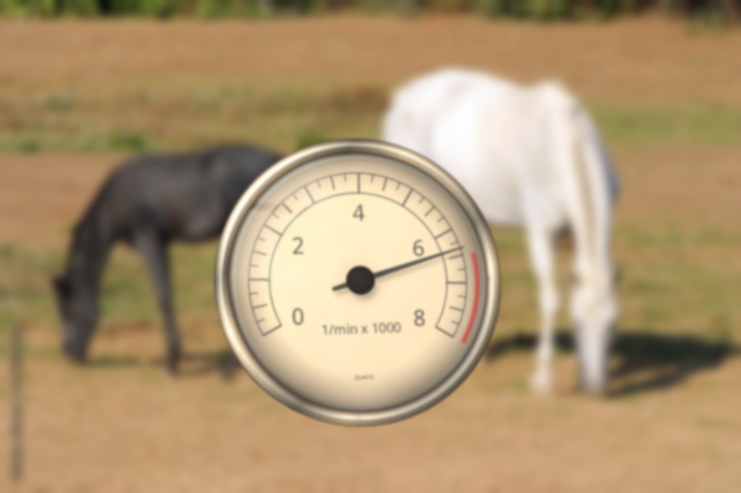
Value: 6375 rpm
